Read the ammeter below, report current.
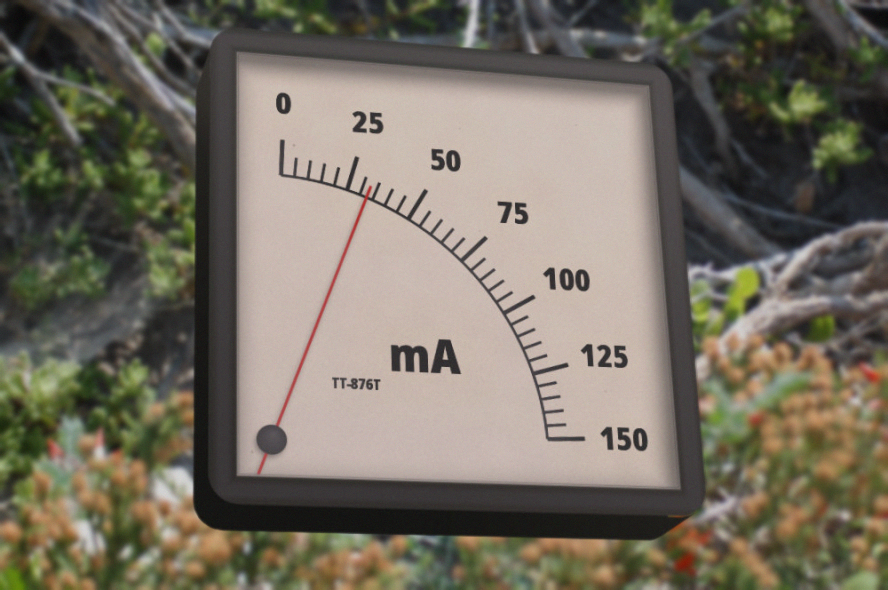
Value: 32.5 mA
